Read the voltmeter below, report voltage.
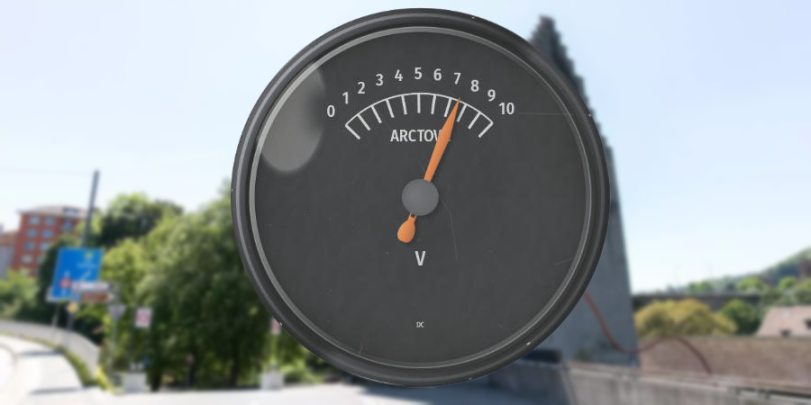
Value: 7.5 V
